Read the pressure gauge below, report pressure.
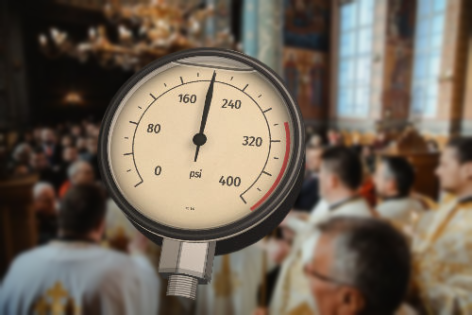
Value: 200 psi
